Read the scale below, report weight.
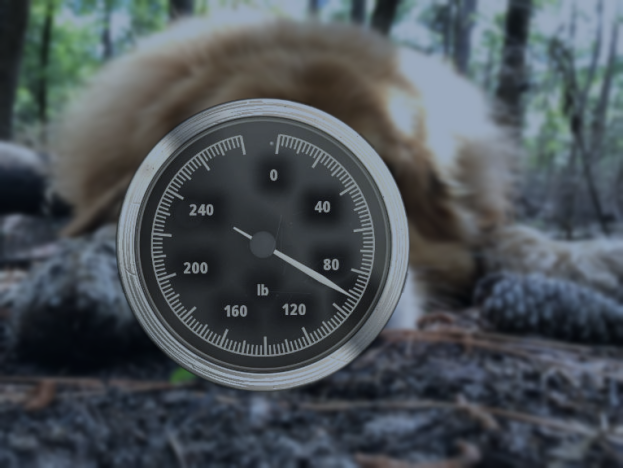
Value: 92 lb
